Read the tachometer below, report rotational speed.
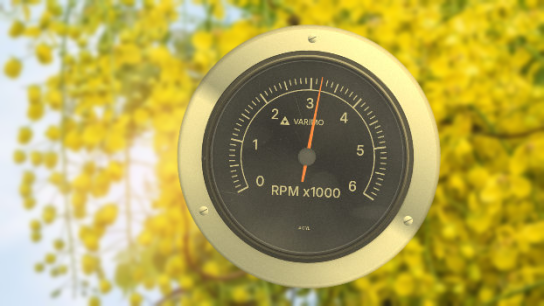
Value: 3200 rpm
